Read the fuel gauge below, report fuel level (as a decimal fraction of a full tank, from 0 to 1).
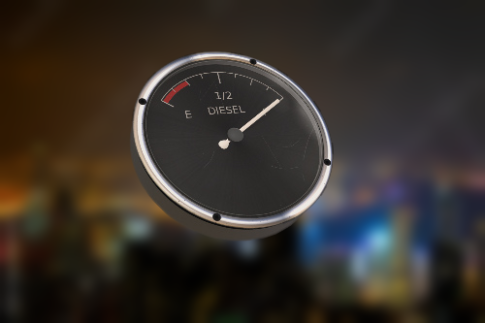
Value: 1
